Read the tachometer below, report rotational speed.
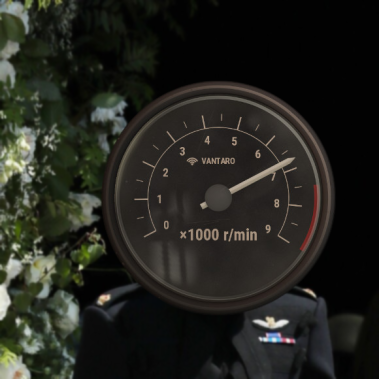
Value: 6750 rpm
